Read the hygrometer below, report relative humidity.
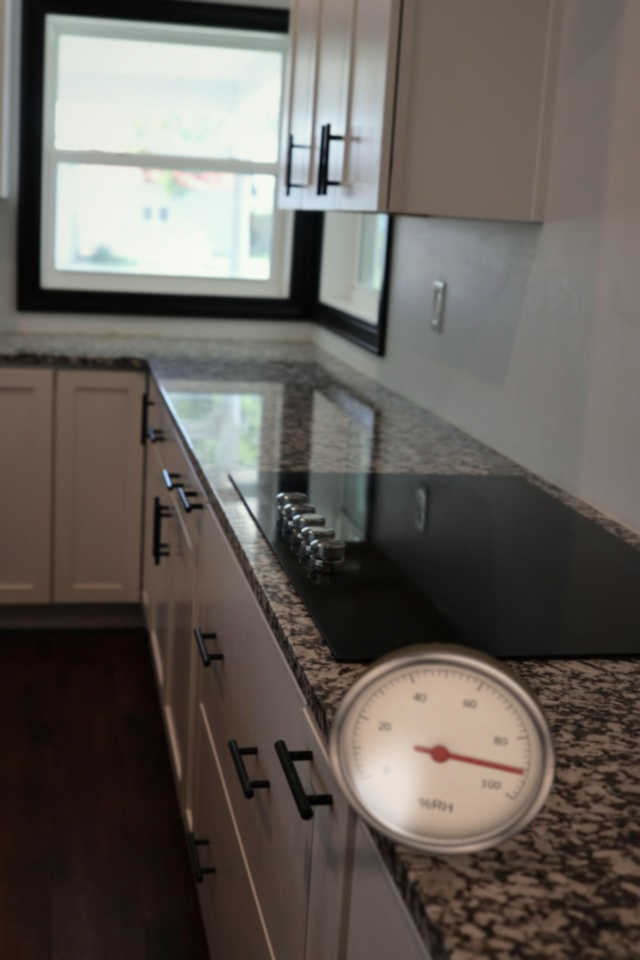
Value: 90 %
